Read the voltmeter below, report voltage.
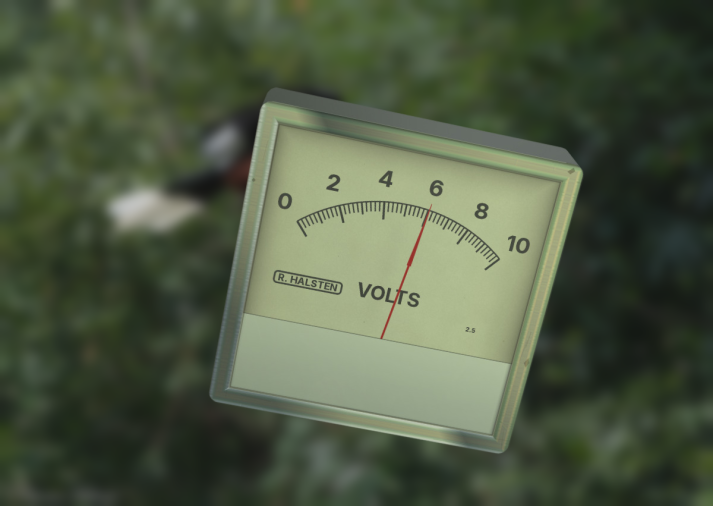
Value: 6 V
